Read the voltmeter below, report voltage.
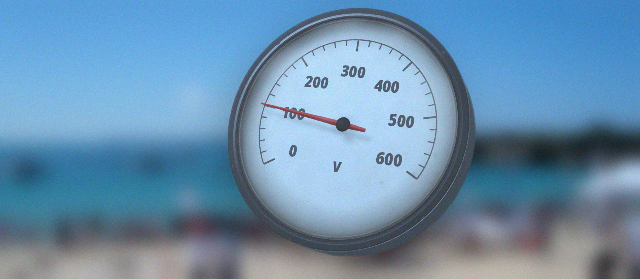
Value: 100 V
